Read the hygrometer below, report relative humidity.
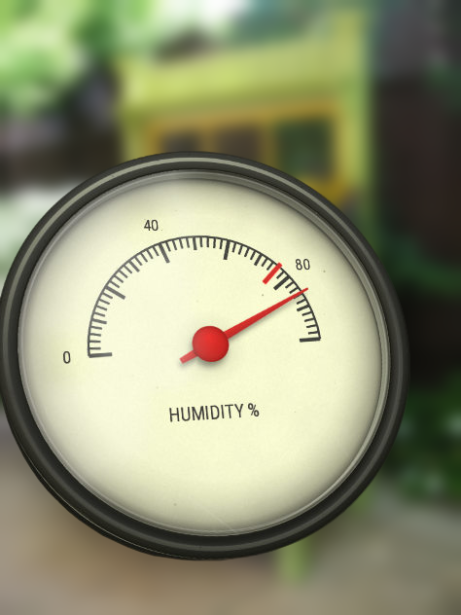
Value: 86 %
